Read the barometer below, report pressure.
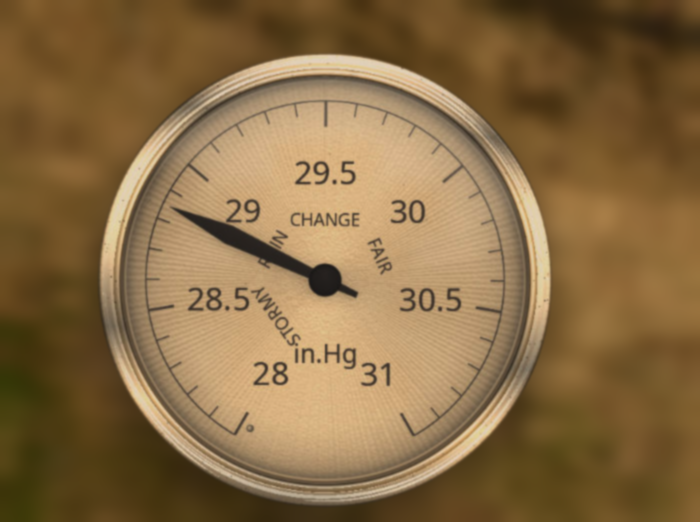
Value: 28.85 inHg
